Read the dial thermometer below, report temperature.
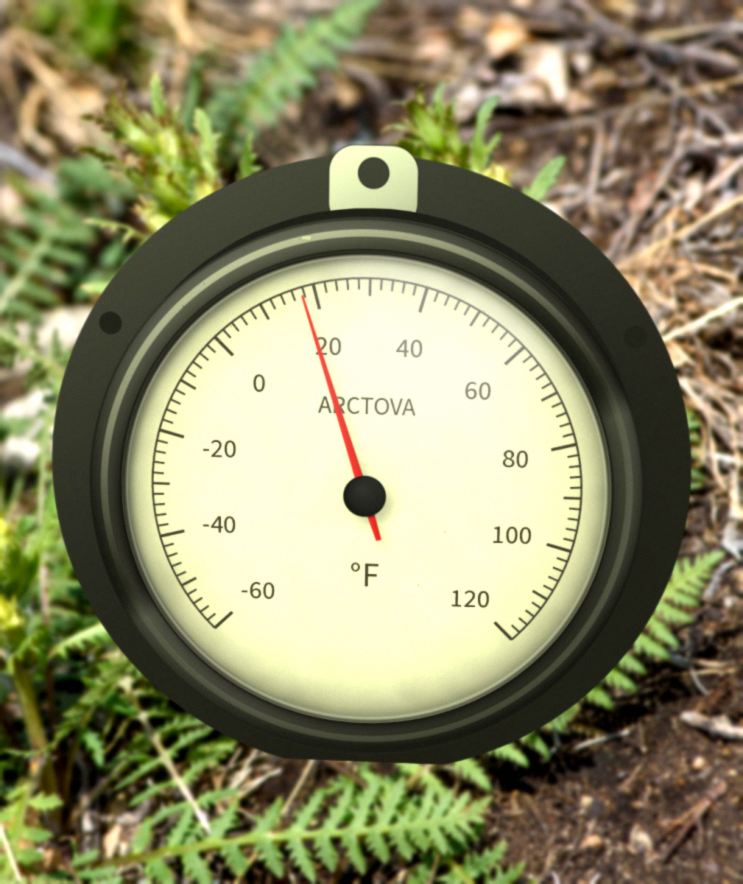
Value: 18 °F
